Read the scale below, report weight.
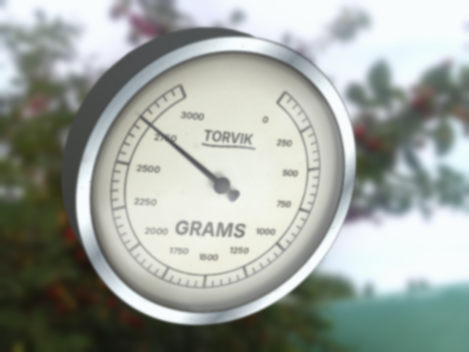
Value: 2750 g
